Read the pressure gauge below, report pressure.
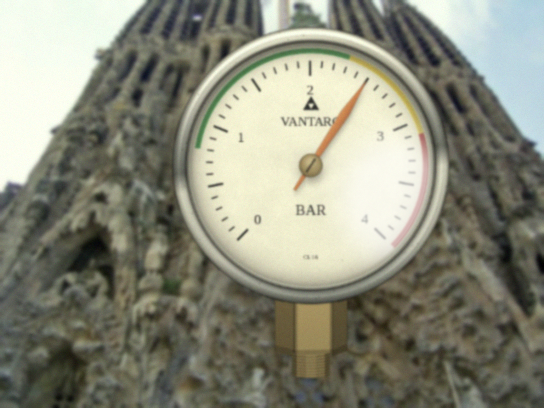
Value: 2.5 bar
